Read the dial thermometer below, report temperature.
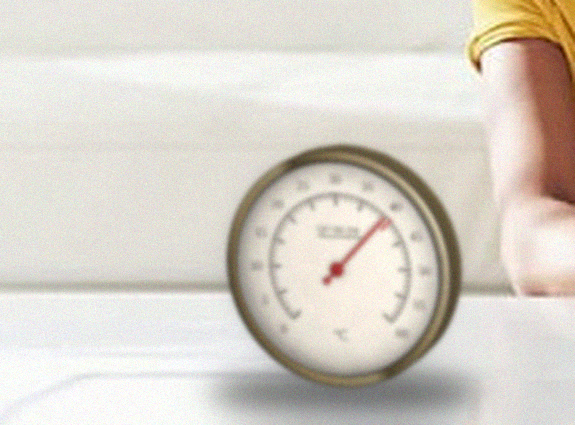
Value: 40 °C
